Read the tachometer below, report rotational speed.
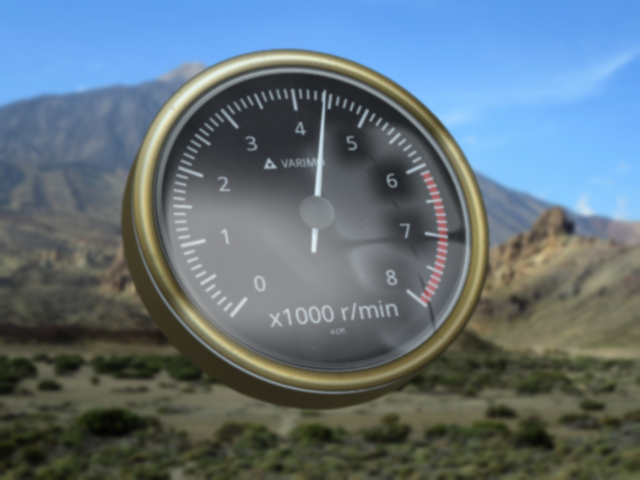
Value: 4400 rpm
